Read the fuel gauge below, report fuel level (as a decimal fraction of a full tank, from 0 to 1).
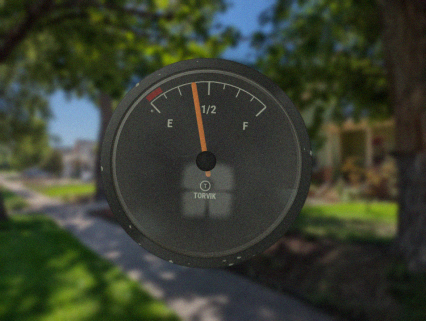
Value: 0.375
